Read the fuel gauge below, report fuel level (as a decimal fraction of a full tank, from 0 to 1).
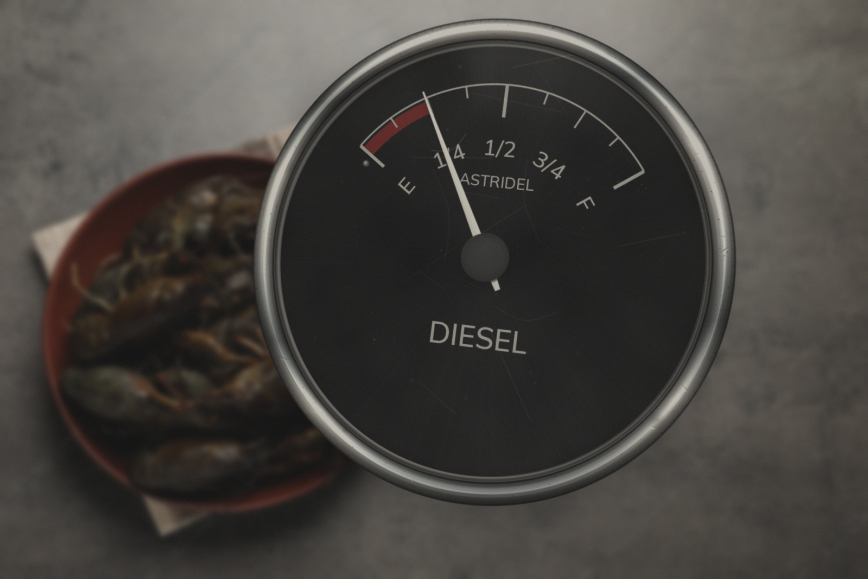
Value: 0.25
